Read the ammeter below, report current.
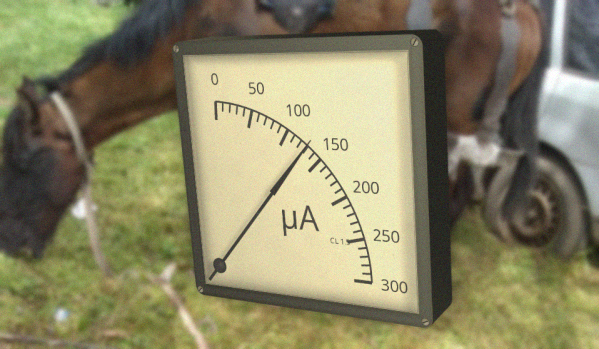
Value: 130 µA
